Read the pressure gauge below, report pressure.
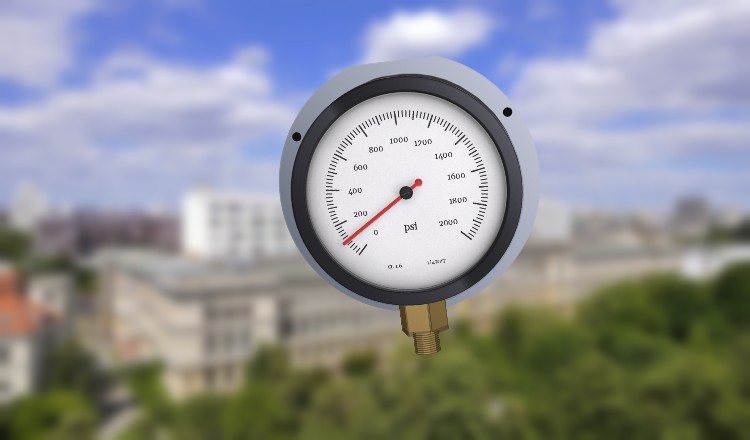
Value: 100 psi
